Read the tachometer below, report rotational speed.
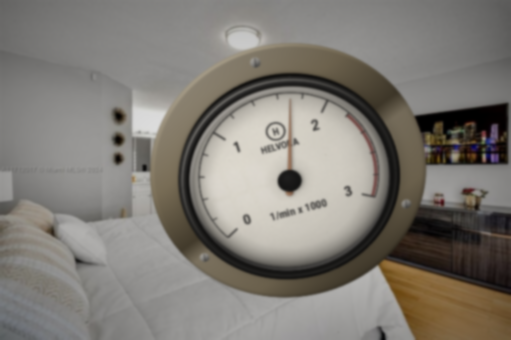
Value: 1700 rpm
